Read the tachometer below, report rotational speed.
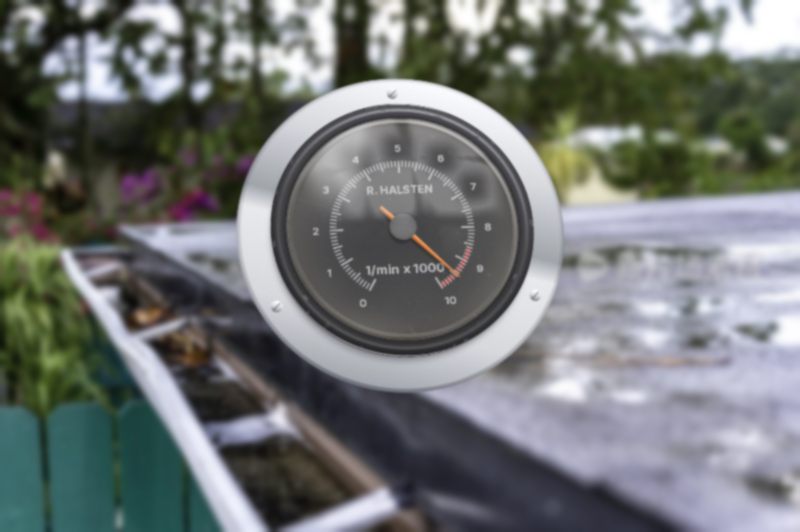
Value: 9500 rpm
